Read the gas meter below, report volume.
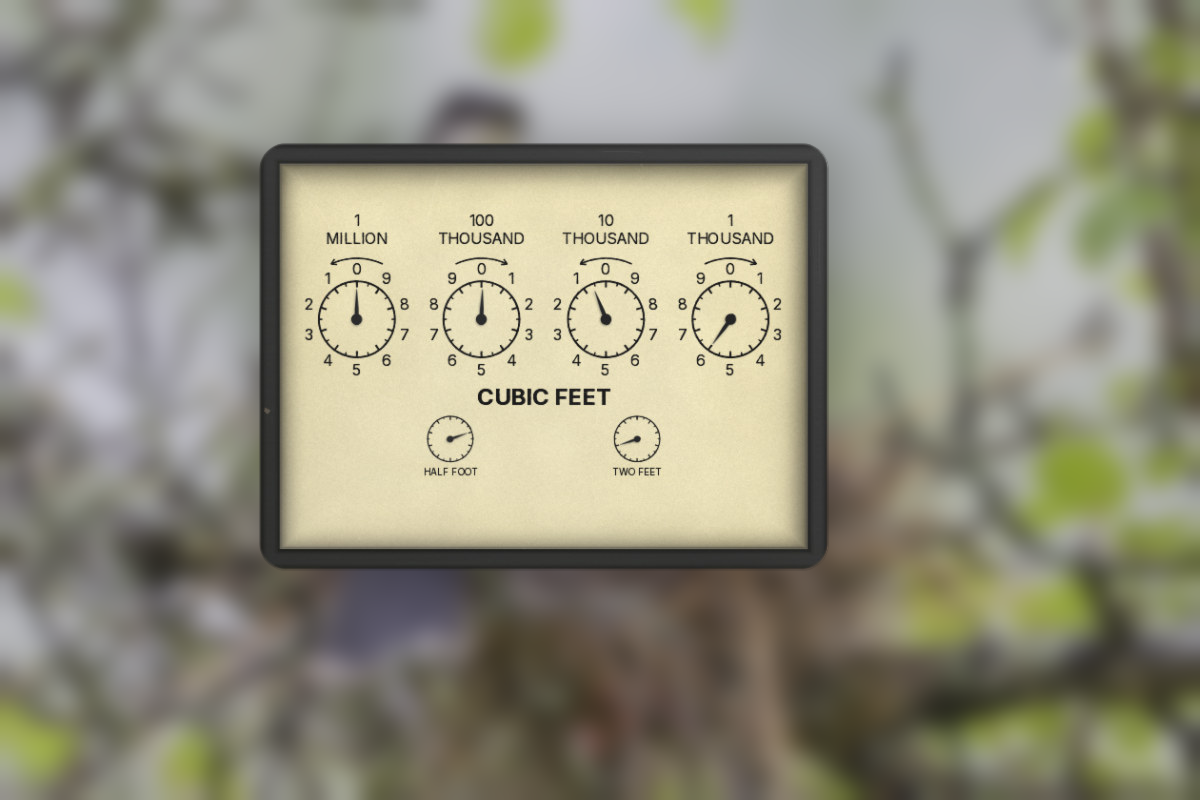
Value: 600 ft³
